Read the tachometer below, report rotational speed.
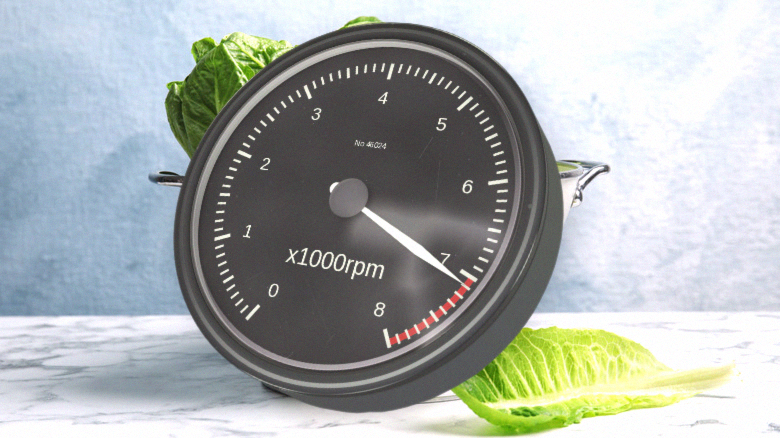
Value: 7100 rpm
